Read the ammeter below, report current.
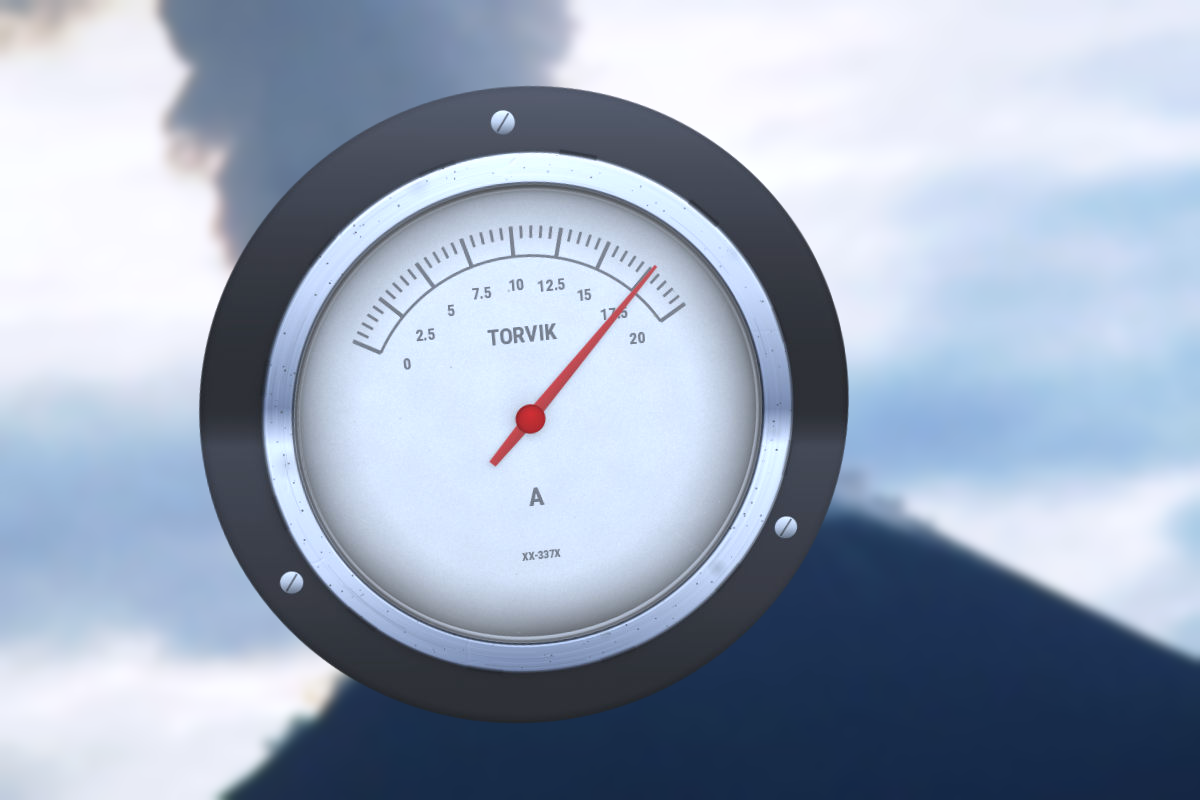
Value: 17.5 A
